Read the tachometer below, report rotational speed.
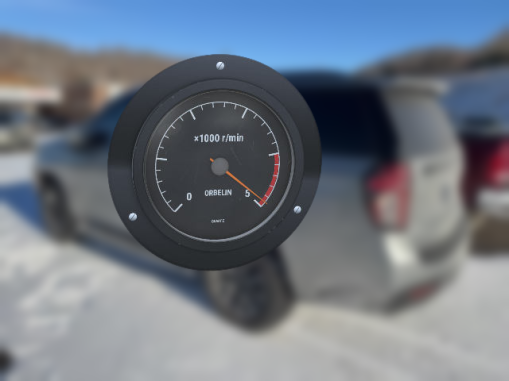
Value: 4900 rpm
